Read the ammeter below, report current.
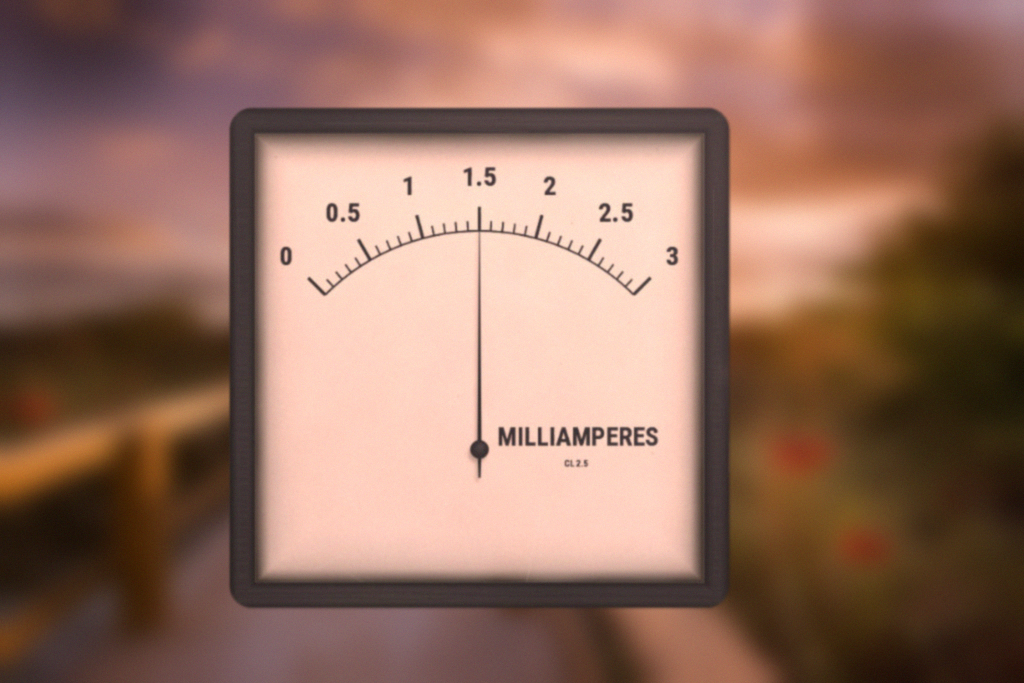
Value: 1.5 mA
